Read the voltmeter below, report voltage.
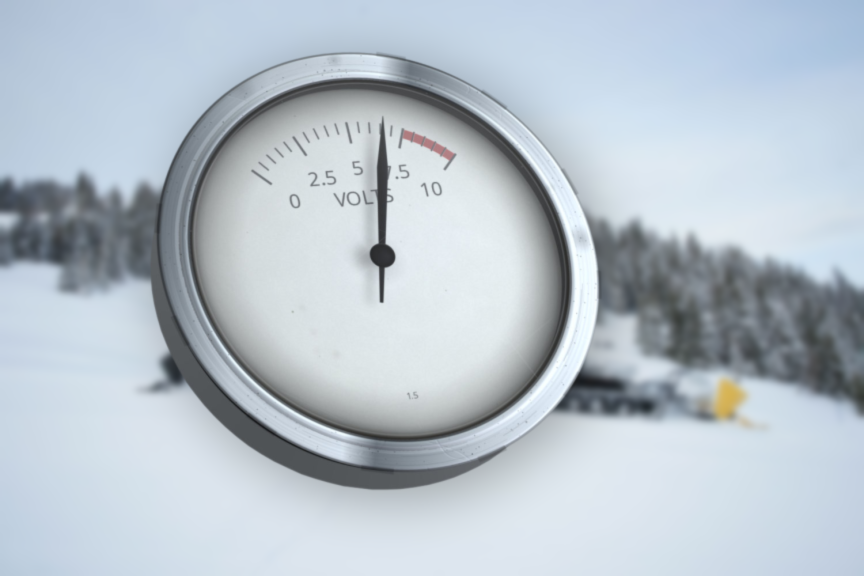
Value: 6.5 V
